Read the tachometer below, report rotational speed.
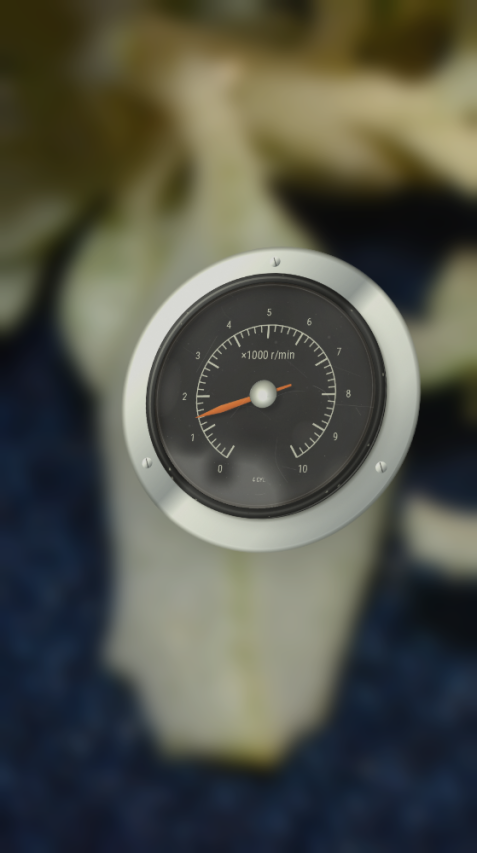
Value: 1400 rpm
